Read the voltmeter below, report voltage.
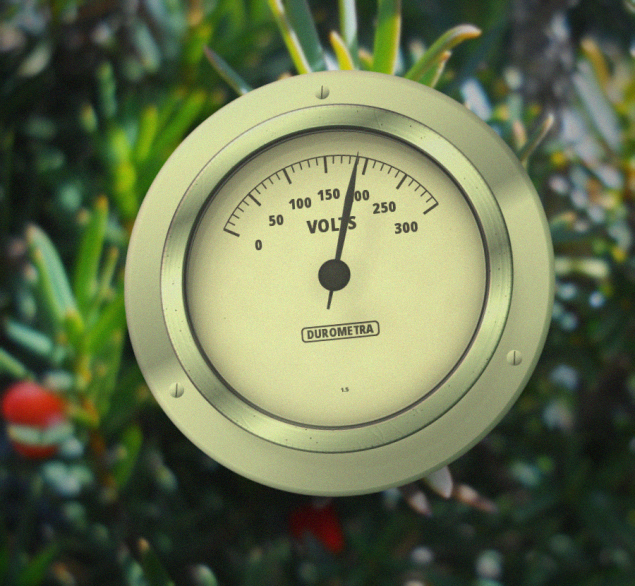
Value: 190 V
